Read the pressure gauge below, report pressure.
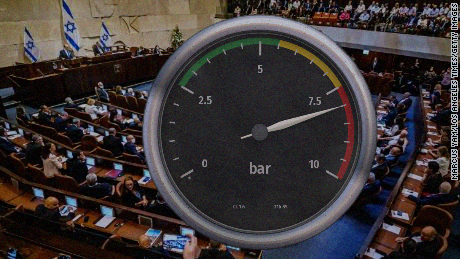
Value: 8 bar
